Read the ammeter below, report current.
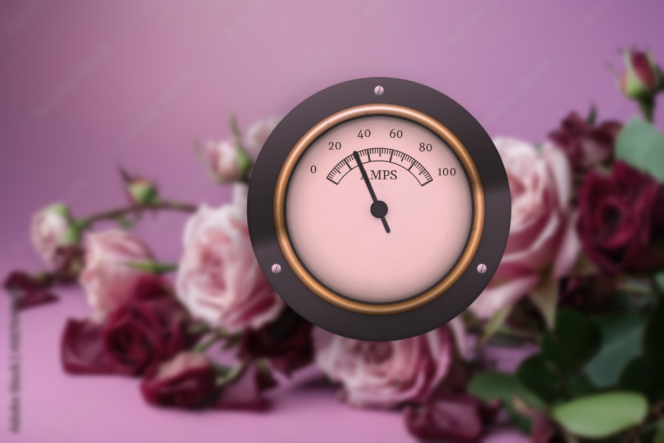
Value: 30 A
